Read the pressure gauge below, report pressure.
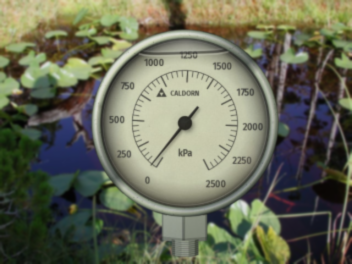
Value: 50 kPa
